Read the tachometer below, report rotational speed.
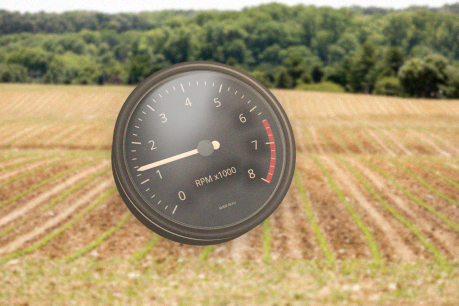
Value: 1300 rpm
